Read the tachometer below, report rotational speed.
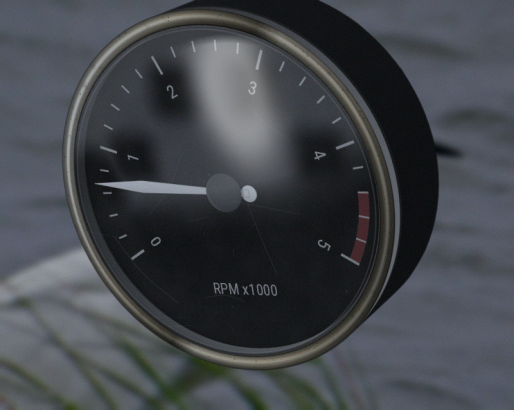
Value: 700 rpm
